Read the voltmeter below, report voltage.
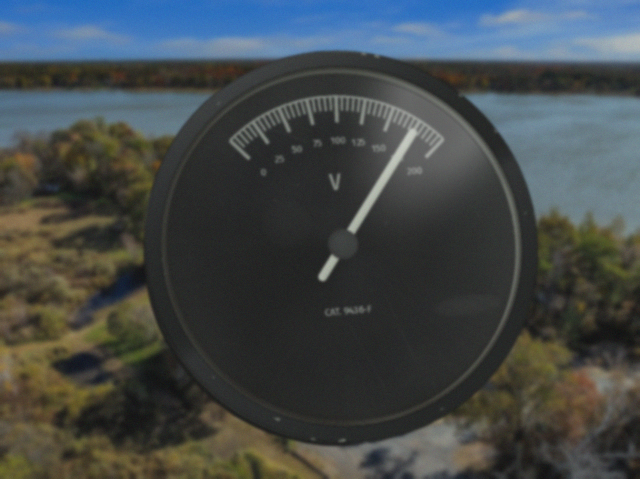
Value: 175 V
